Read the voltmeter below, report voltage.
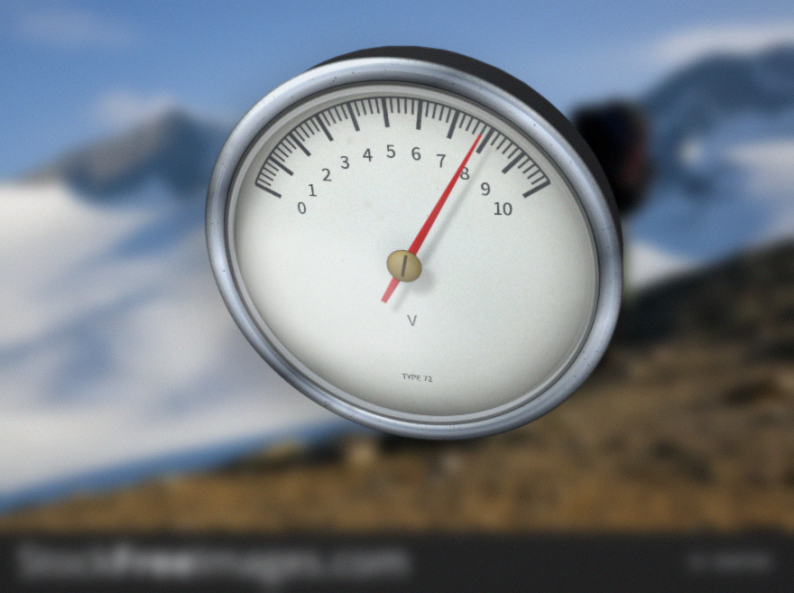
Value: 7.8 V
